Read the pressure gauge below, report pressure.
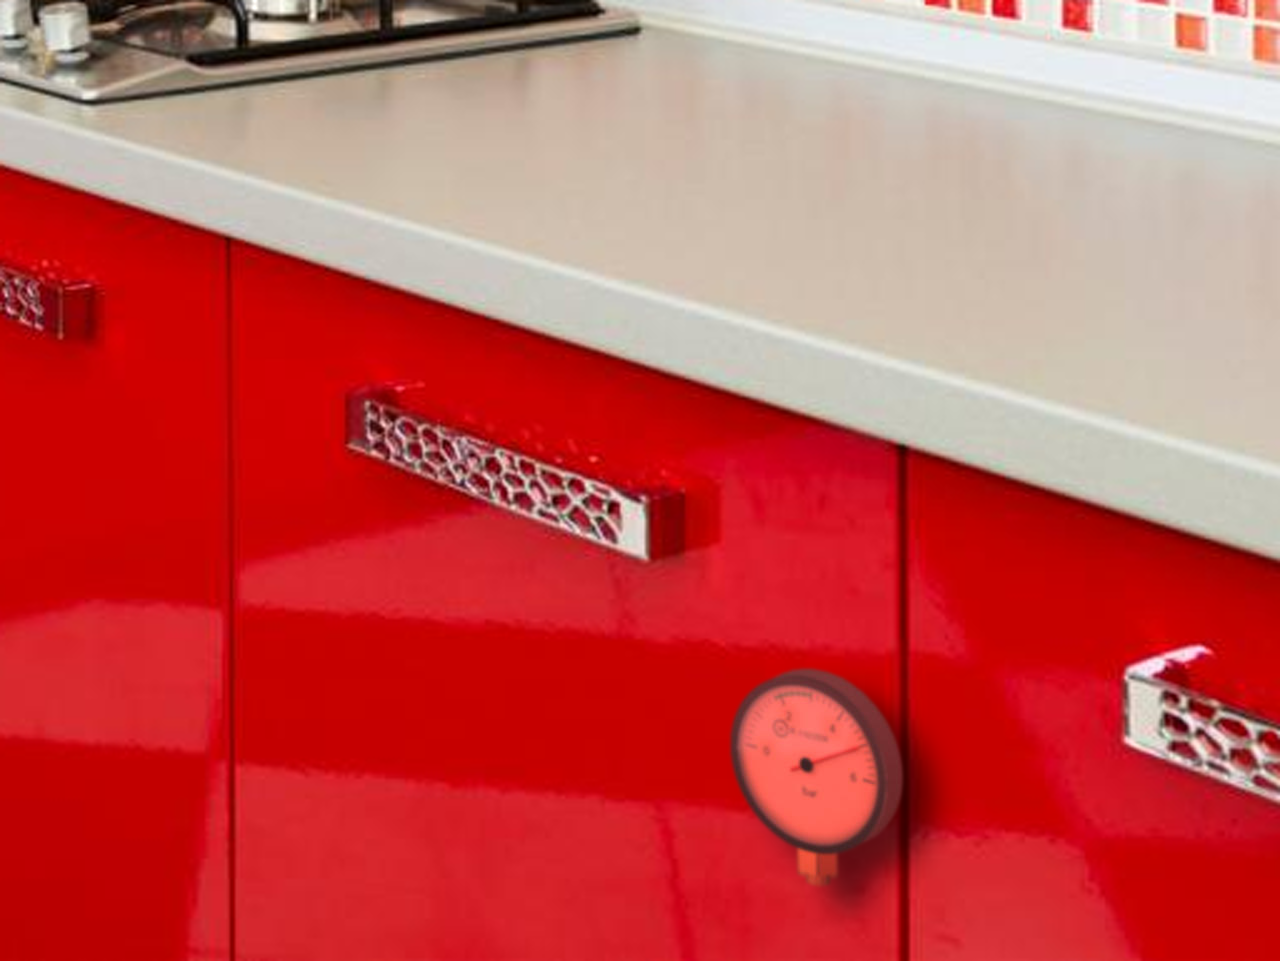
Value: 5 bar
